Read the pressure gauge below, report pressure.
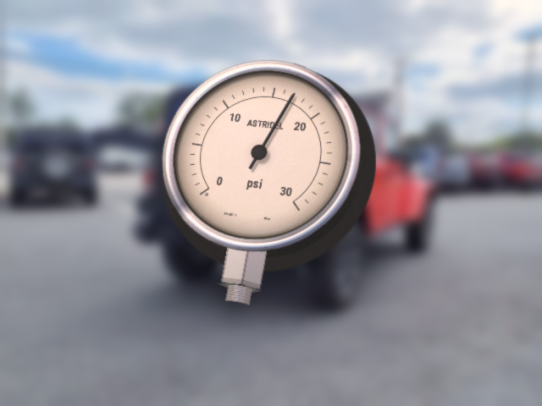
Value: 17 psi
